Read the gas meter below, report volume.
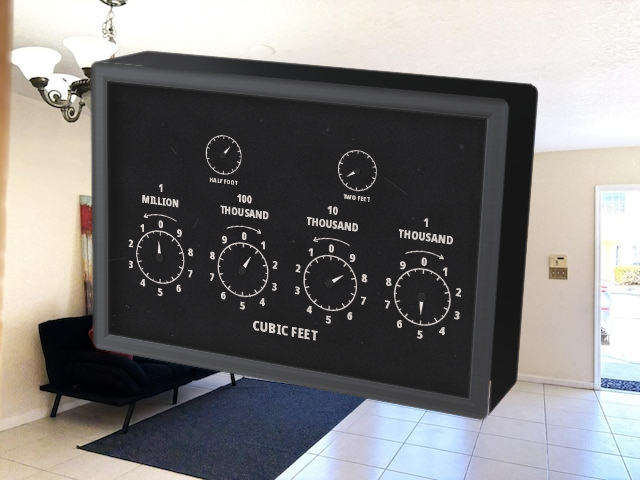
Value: 8500 ft³
